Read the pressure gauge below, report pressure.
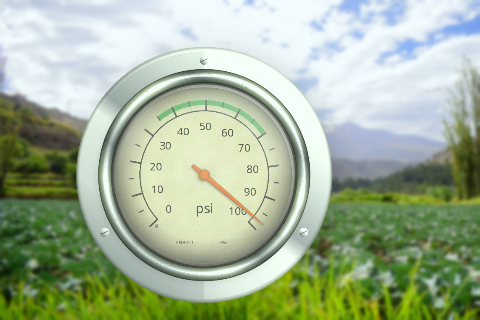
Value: 97.5 psi
